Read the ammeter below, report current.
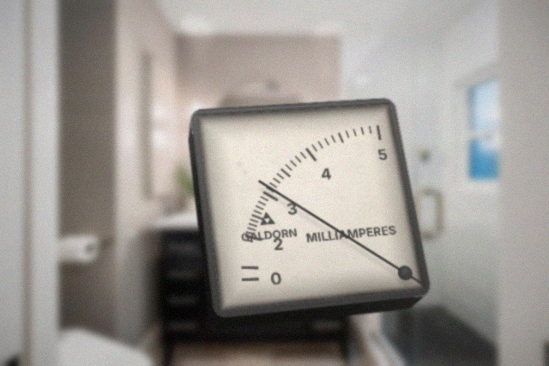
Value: 3.1 mA
